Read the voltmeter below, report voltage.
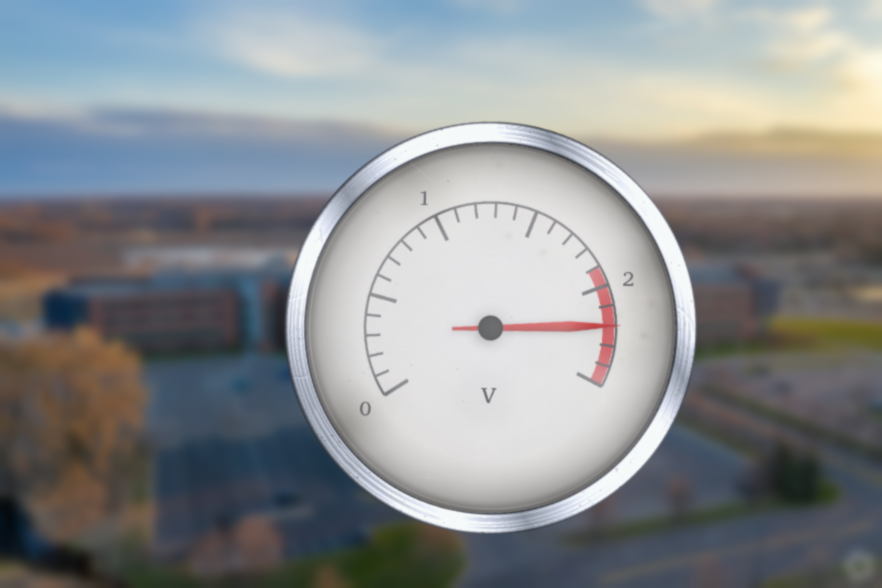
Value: 2.2 V
